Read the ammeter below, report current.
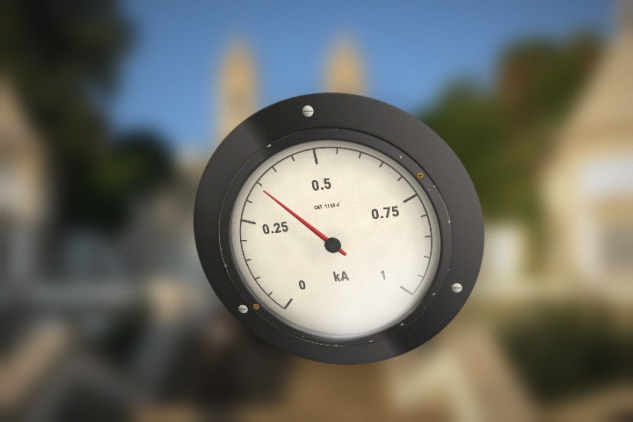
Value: 0.35 kA
